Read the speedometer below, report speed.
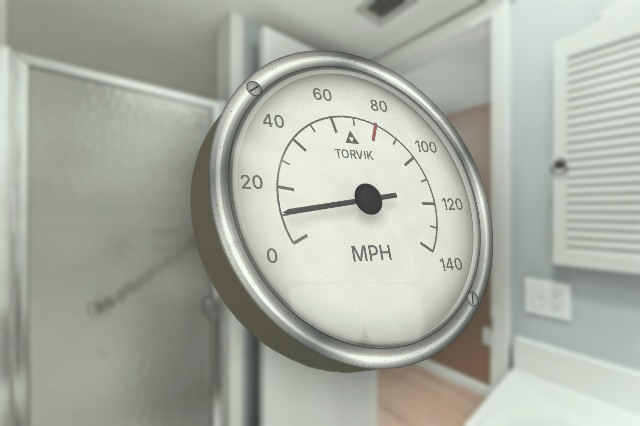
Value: 10 mph
